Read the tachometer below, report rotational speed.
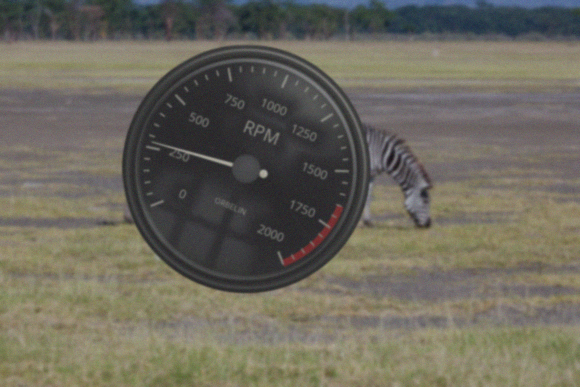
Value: 275 rpm
